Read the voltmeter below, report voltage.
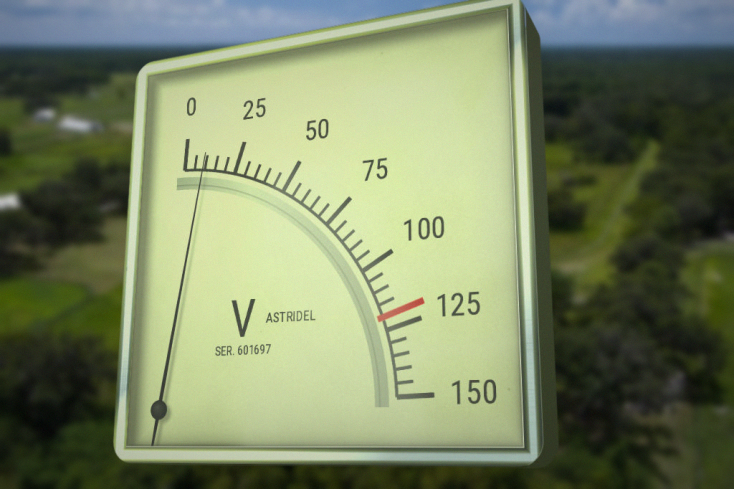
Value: 10 V
